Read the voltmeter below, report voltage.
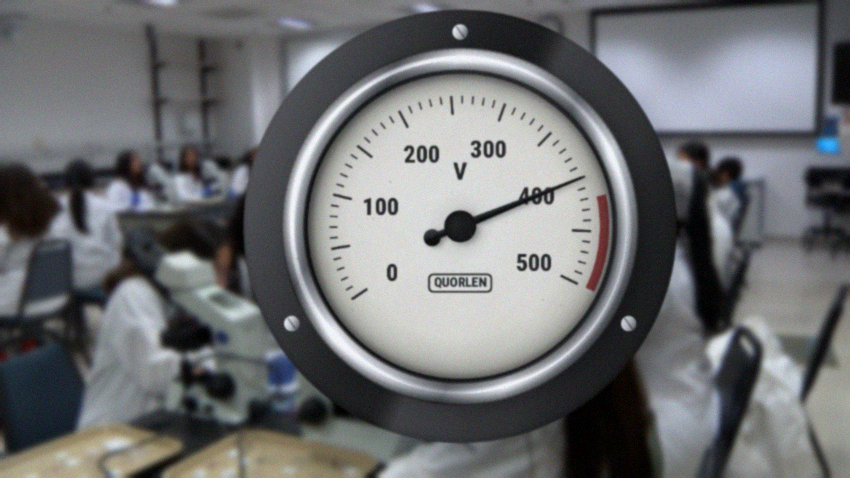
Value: 400 V
